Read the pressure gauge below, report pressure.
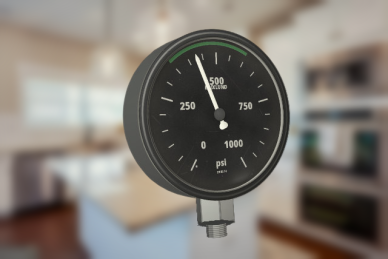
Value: 425 psi
